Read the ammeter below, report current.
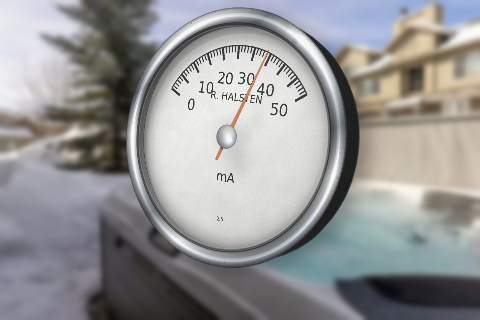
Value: 35 mA
